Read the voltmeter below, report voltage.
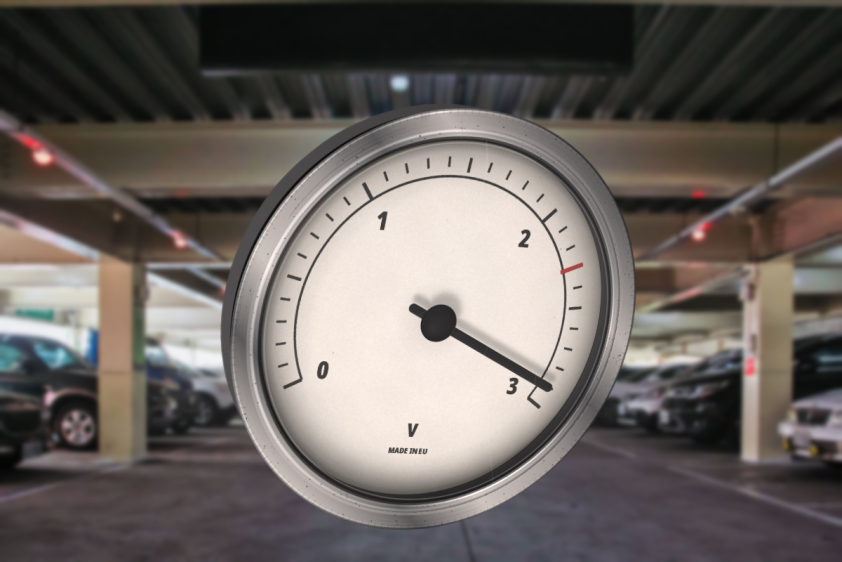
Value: 2.9 V
